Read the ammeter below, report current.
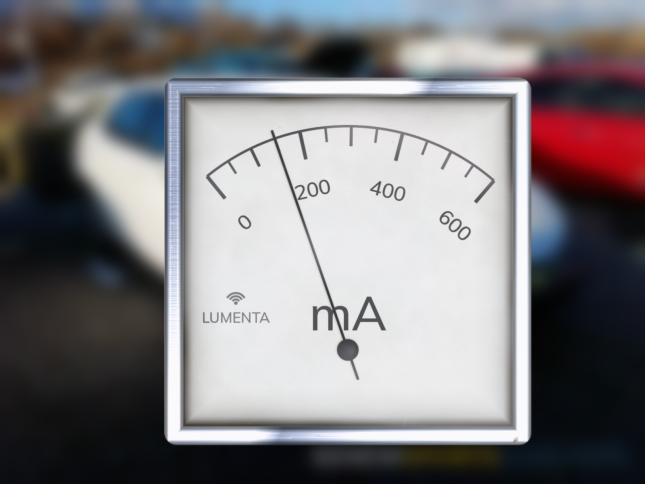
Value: 150 mA
